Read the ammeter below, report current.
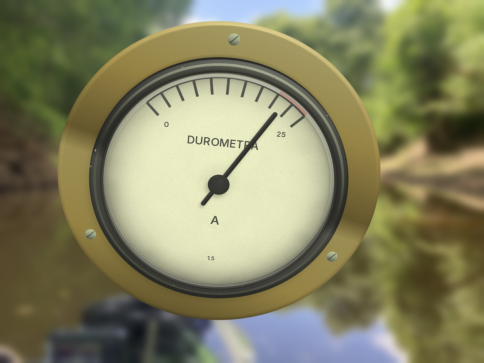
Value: 21.25 A
